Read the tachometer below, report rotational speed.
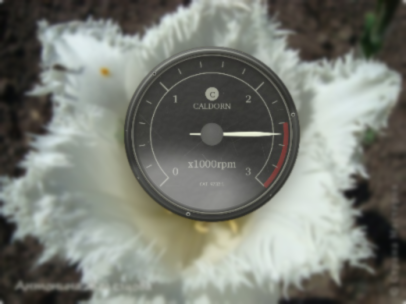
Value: 2500 rpm
